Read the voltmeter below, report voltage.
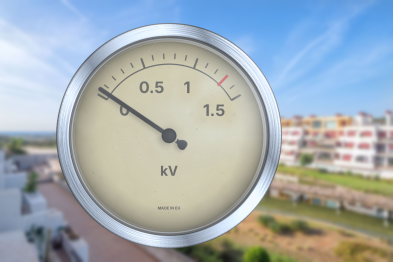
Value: 0.05 kV
